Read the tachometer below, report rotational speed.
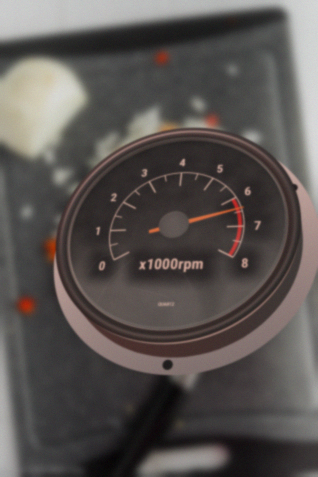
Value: 6500 rpm
